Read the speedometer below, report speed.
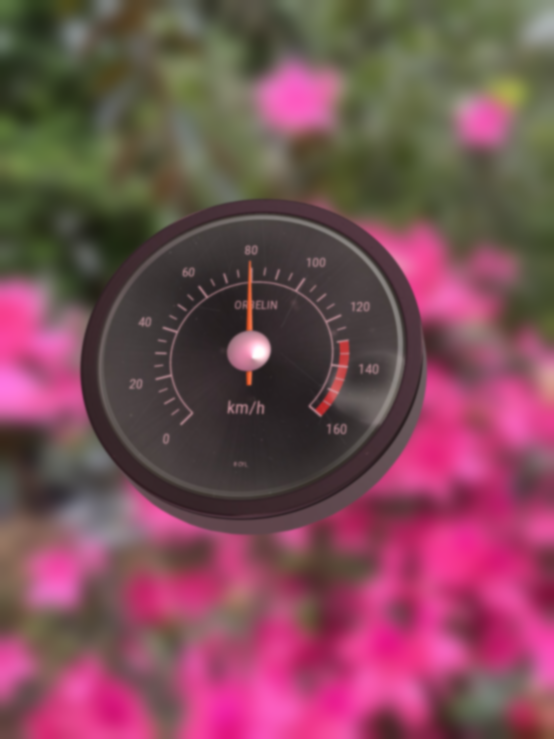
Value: 80 km/h
